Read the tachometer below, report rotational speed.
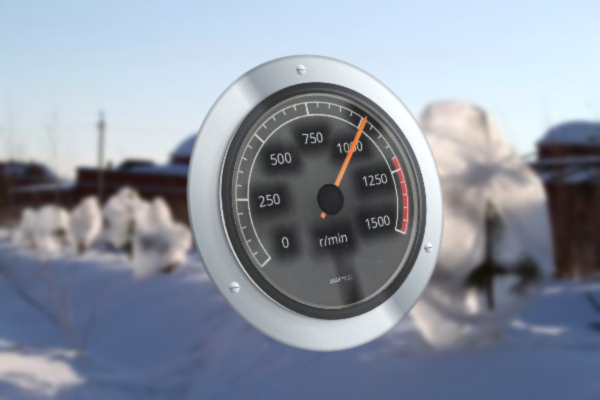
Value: 1000 rpm
